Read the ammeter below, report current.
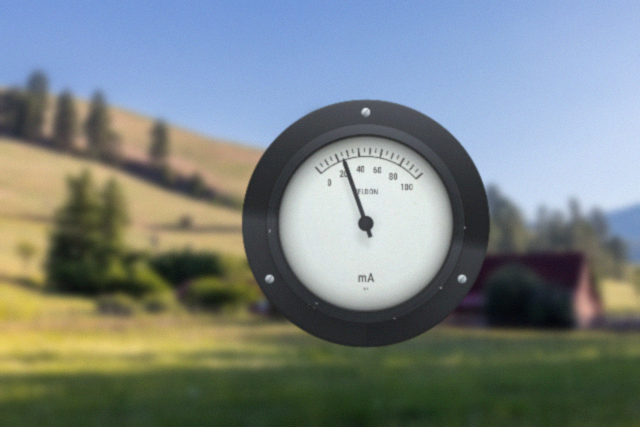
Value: 25 mA
